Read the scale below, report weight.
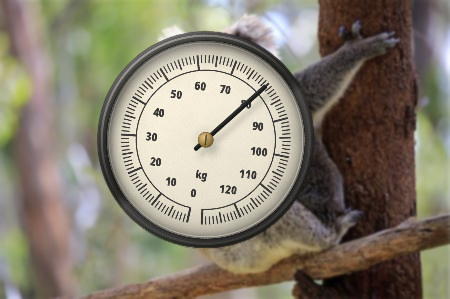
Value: 80 kg
